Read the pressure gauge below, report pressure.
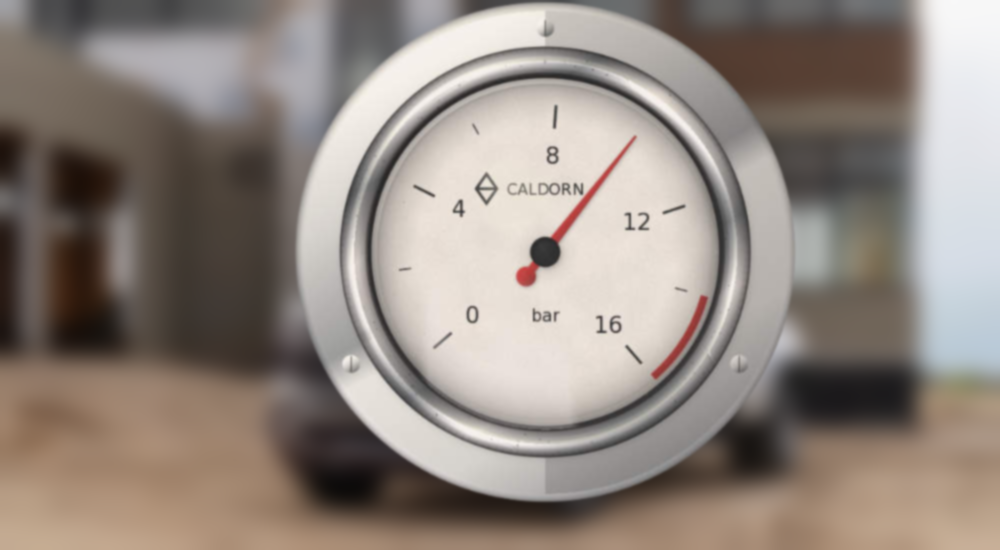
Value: 10 bar
